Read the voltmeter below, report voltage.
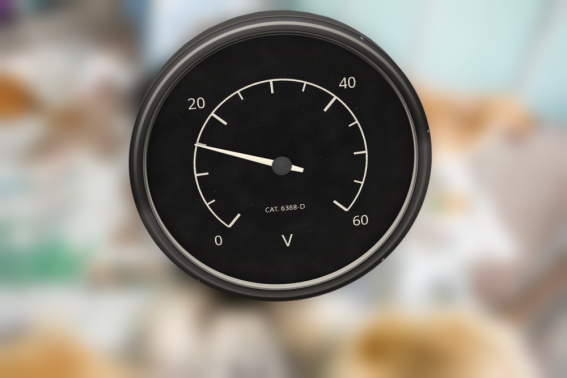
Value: 15 V
